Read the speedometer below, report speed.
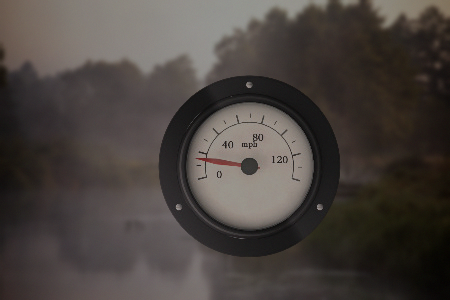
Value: 15 mph
